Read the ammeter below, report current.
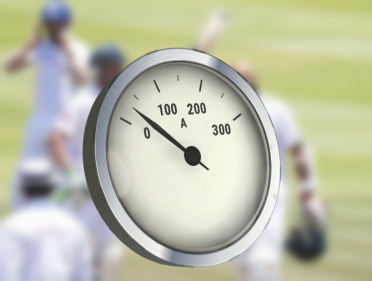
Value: 25 A
